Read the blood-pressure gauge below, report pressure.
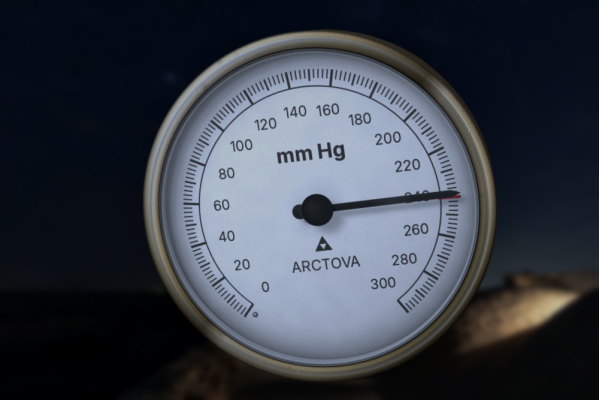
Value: 240 mmHg
